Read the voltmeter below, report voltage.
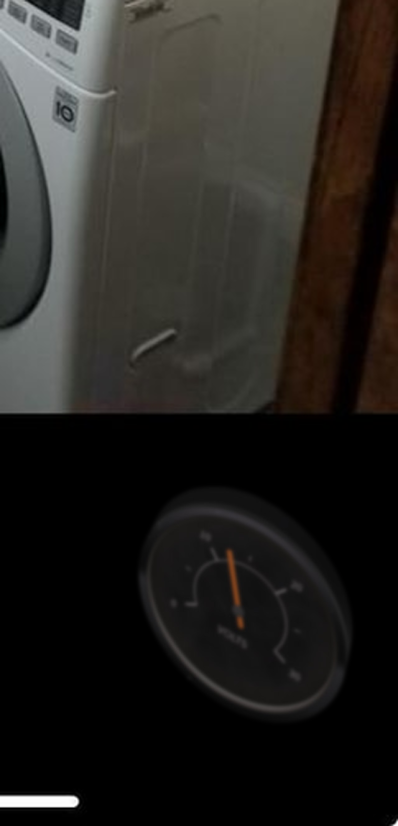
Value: 12.5 V
